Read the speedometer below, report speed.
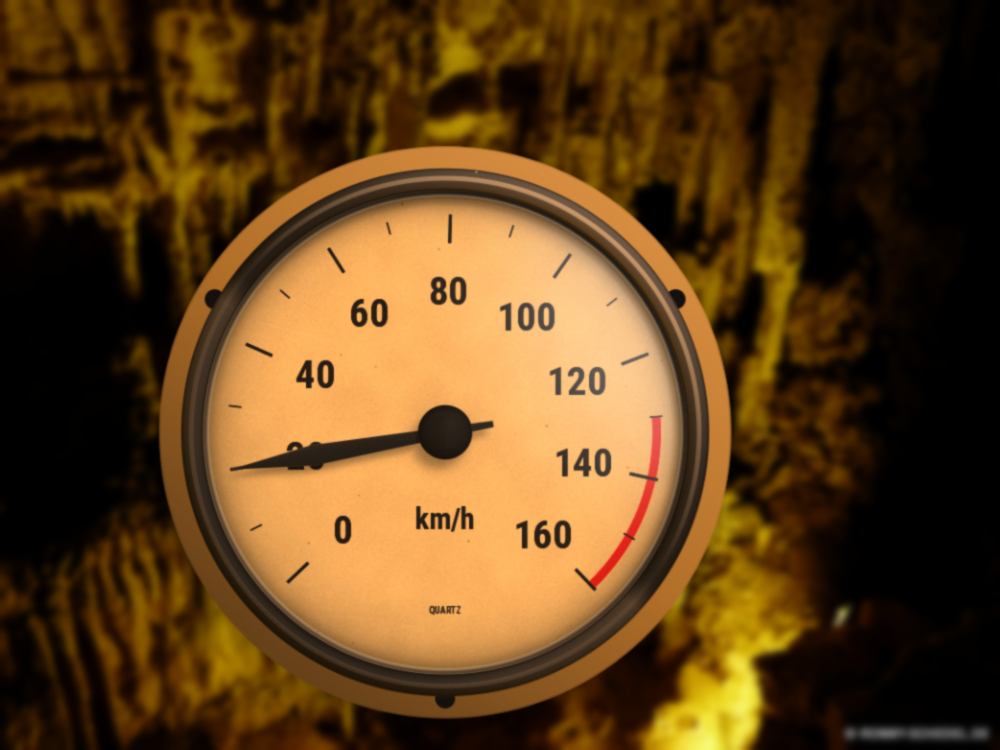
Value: 20 km/h
